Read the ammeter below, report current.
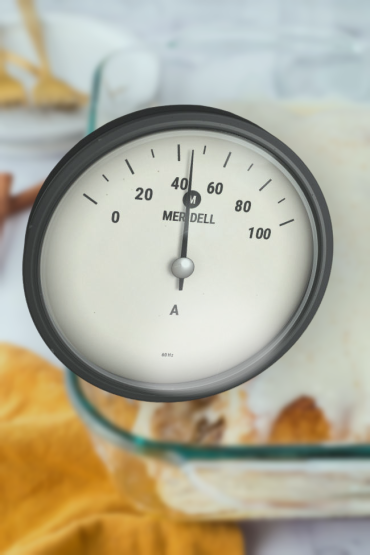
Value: 45 A
